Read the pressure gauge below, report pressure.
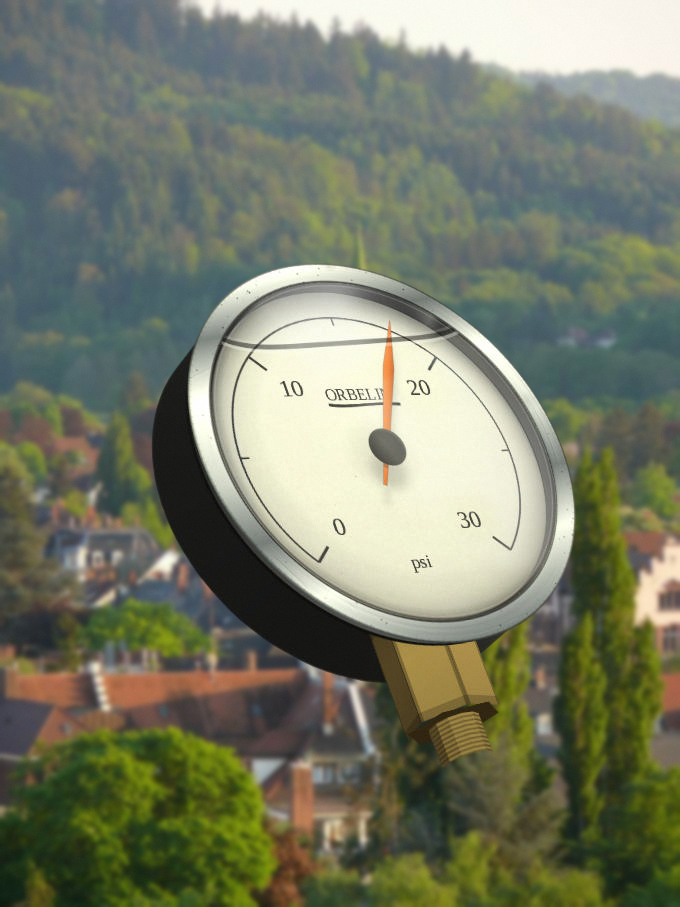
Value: 17.5 psi
